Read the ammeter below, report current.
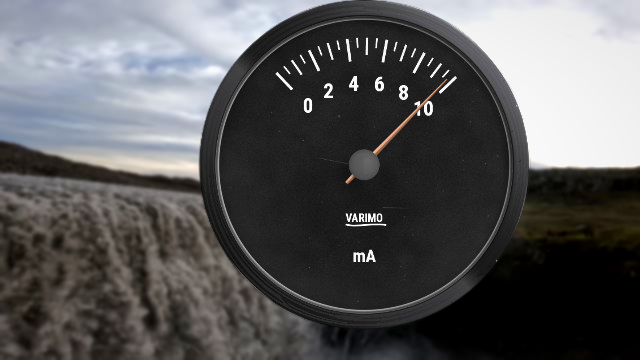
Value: 9.75 mA
